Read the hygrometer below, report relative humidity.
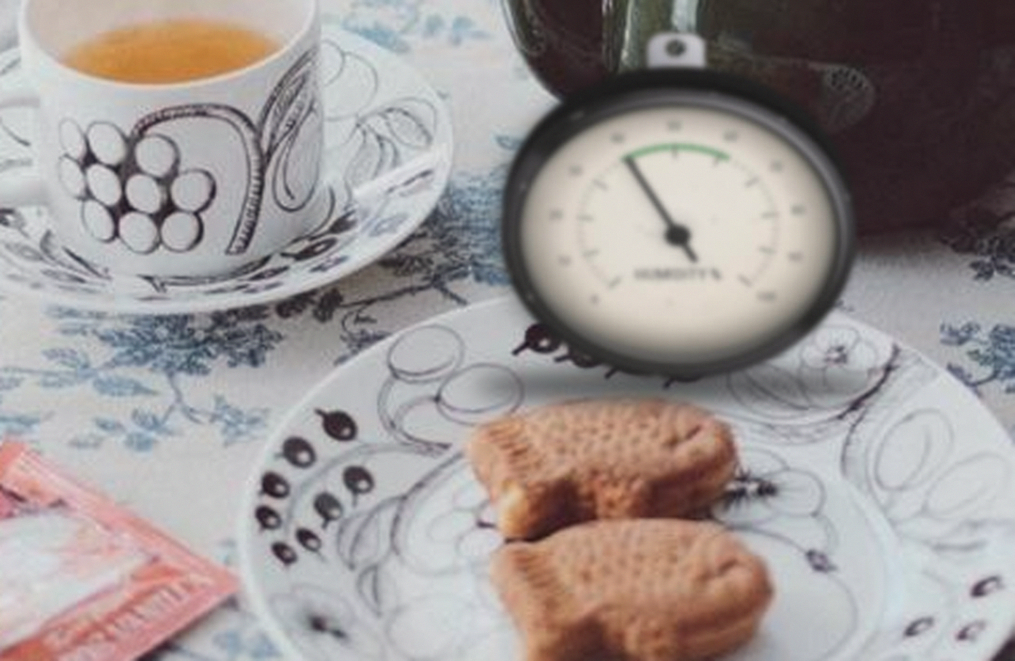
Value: 40 %
